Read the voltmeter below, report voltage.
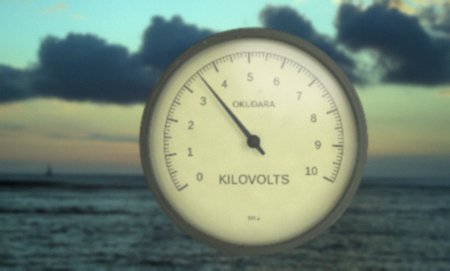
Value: 3.5 kV
